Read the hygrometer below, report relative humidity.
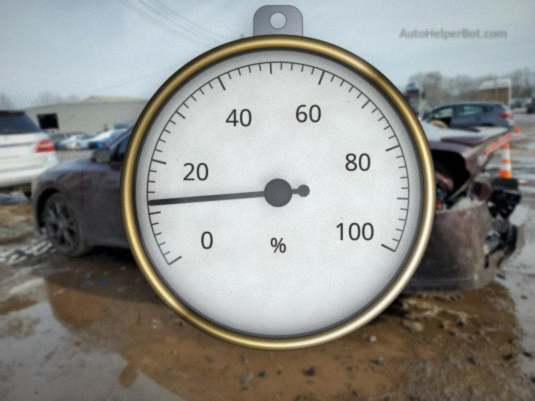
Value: 12 %
